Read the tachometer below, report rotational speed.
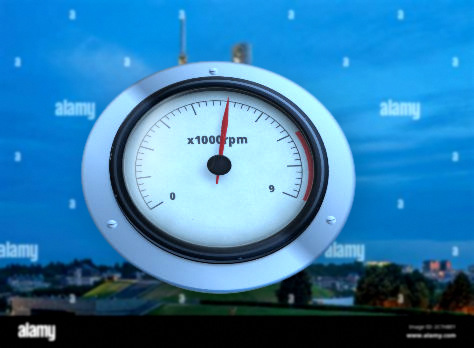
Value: 5000 rpm
